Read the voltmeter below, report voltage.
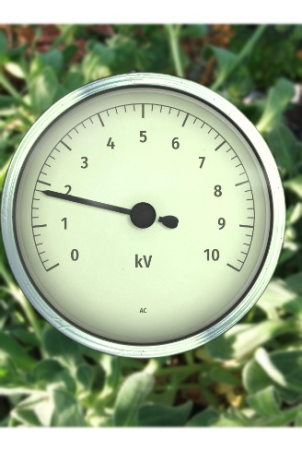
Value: 1.8 kV
